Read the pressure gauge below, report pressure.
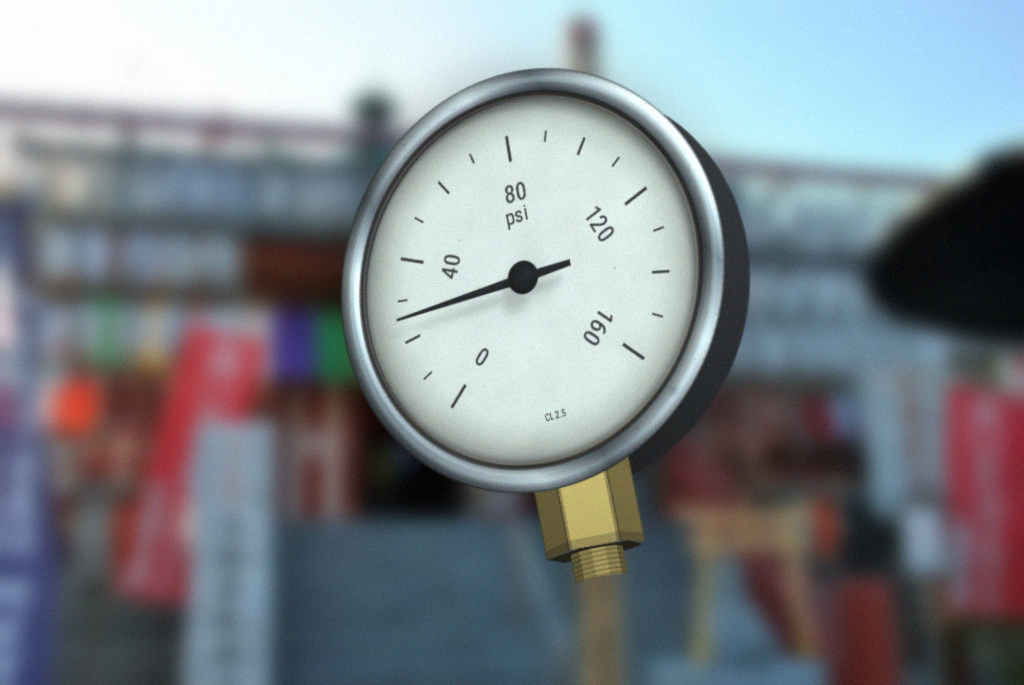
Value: 25 psi
